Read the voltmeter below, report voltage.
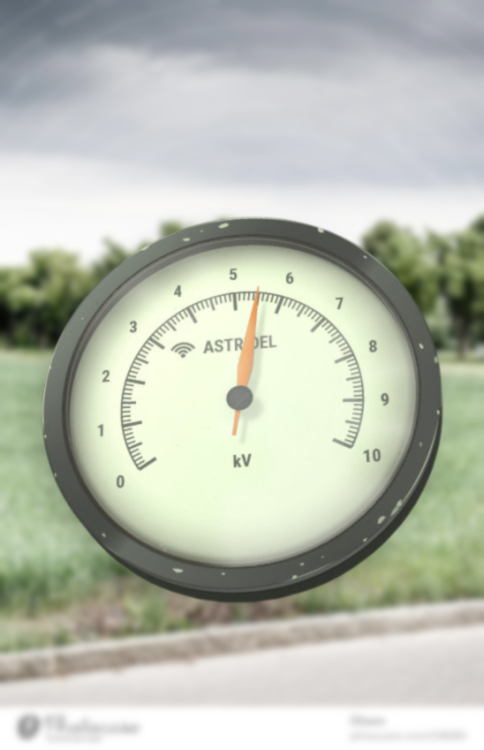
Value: 5.5 kV
